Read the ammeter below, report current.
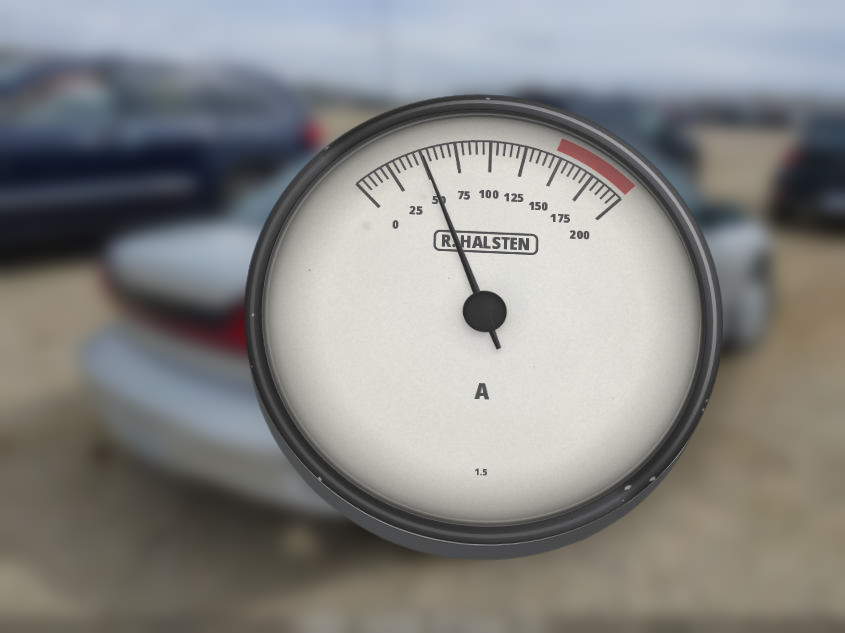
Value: 50 A
